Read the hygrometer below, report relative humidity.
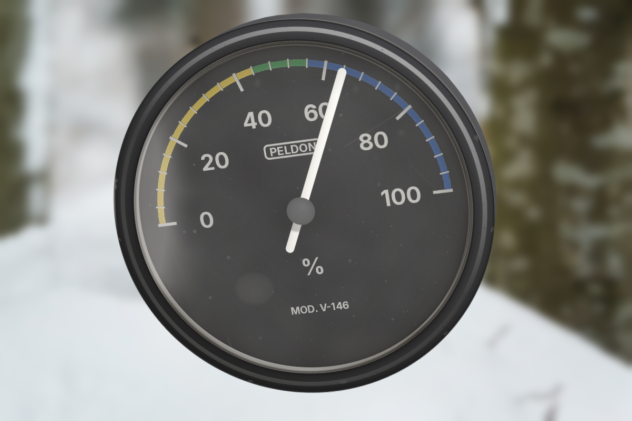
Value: 64 %
